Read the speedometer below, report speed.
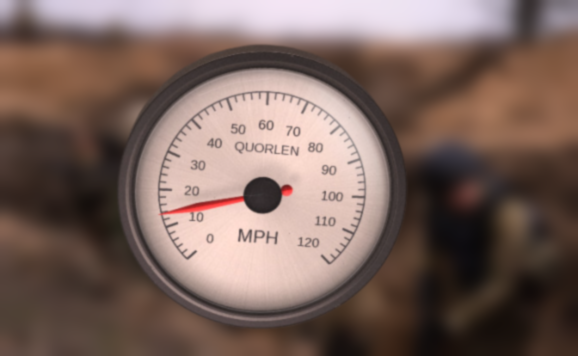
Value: 14 mph
